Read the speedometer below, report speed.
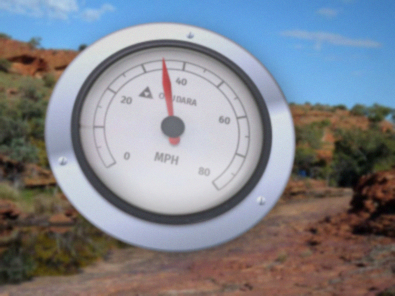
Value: 35 mph
